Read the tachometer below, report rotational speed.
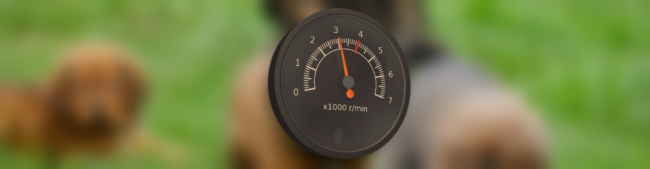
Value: 3000 rpm
